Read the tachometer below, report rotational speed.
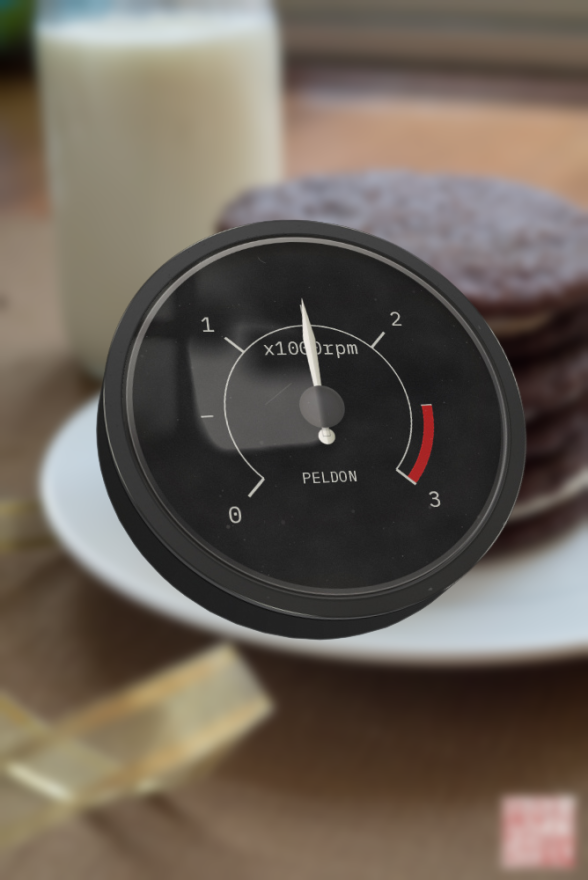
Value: 1500 rpm
